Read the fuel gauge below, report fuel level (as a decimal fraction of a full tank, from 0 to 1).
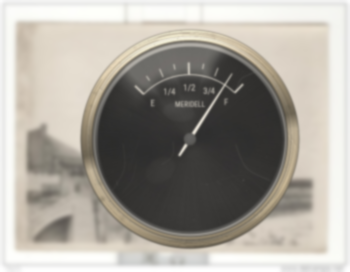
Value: 0.875
